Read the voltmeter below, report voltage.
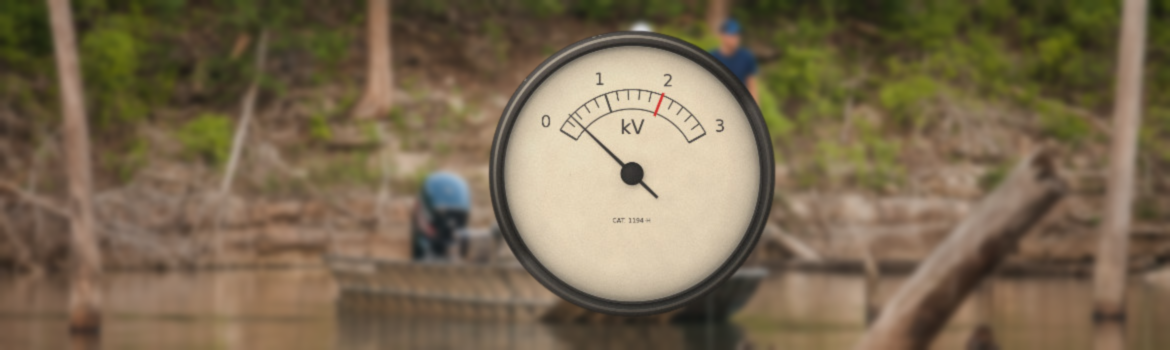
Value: 0.3 kV
